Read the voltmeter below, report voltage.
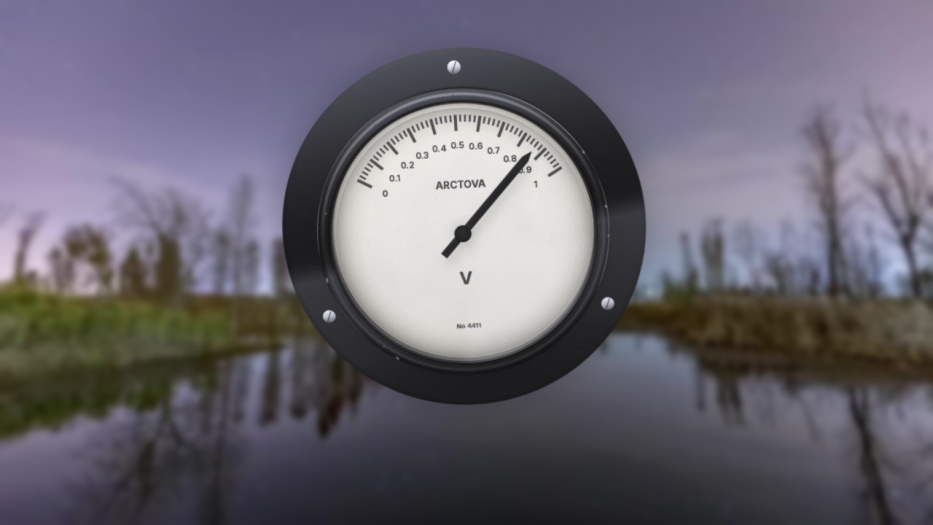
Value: 0.86 V
